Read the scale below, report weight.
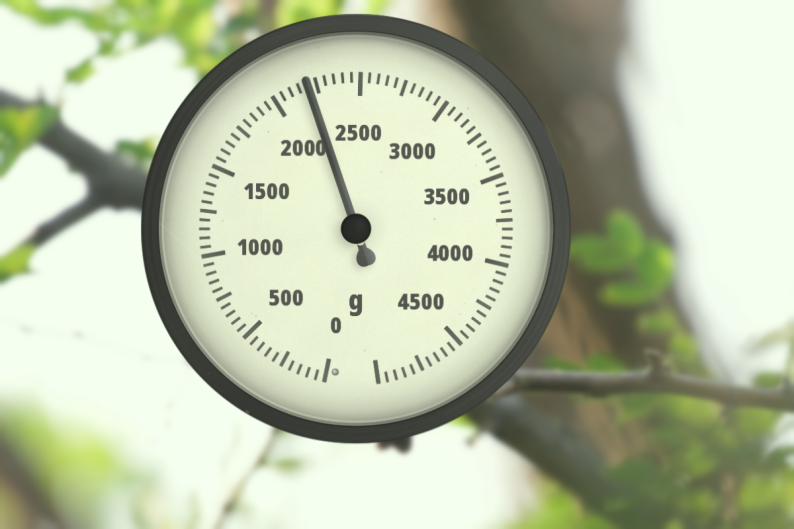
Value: 2200 g
